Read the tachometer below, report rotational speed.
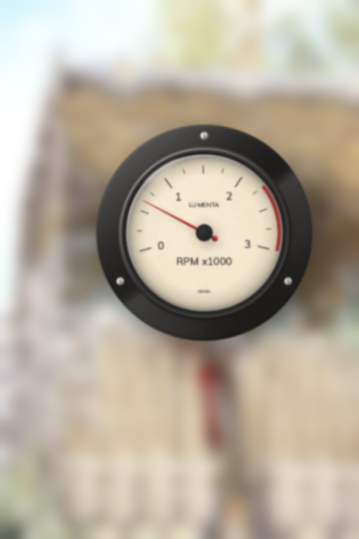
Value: 625 rpm
